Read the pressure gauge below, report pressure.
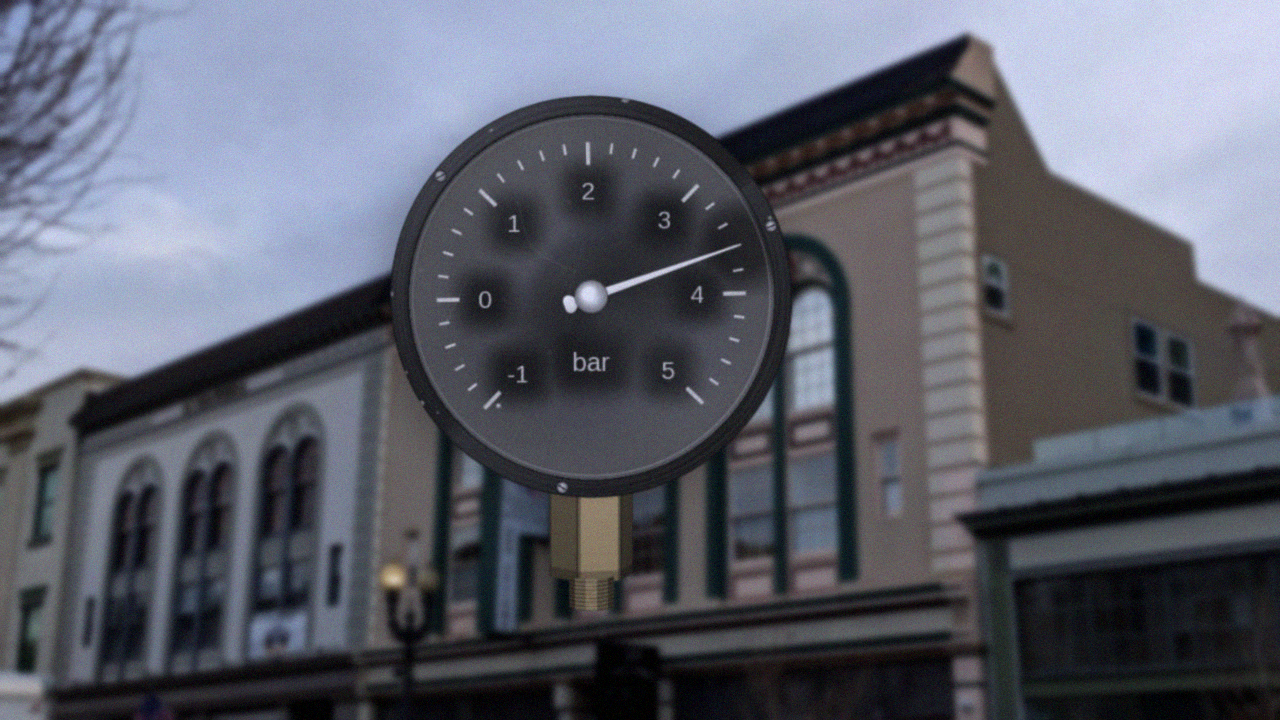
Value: 3.6 bar
